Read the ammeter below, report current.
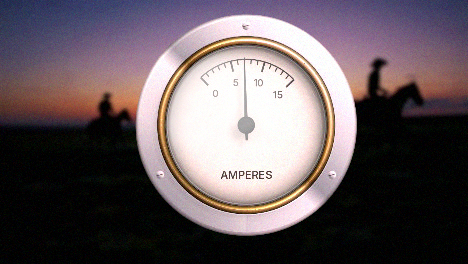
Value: 7 A
